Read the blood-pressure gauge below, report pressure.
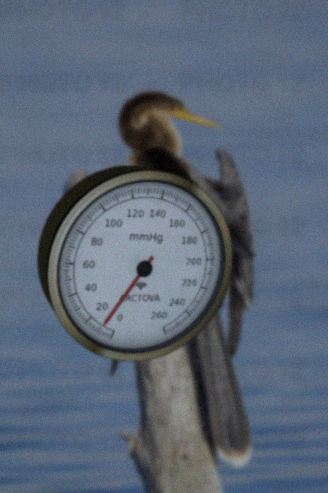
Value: 10 mmHg
